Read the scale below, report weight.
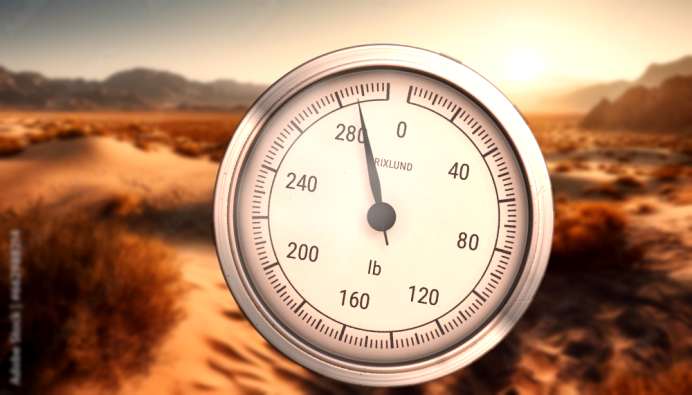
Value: 288 lb
